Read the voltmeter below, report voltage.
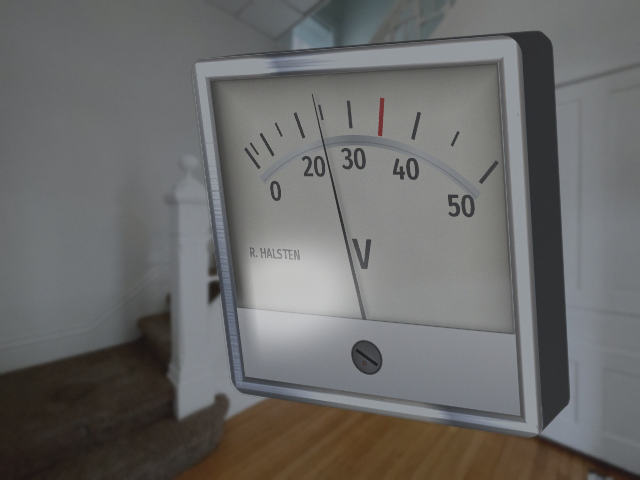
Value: 25 V
